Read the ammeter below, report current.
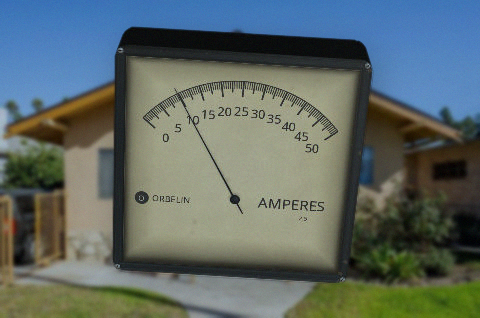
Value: 10 A
